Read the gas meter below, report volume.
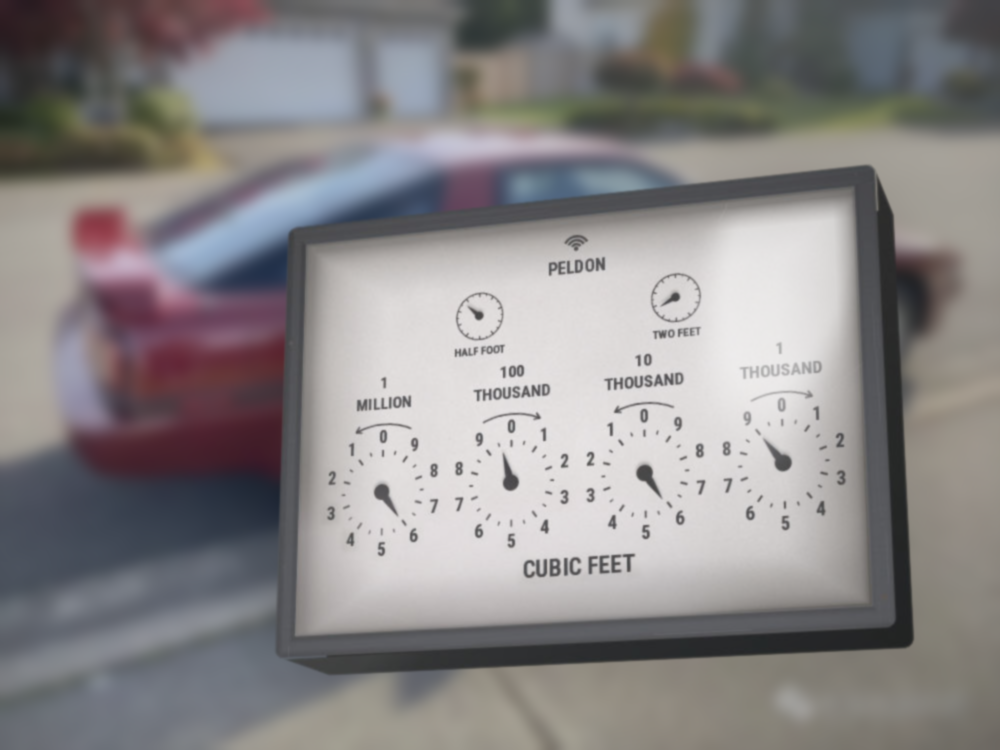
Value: 595900 ft³
